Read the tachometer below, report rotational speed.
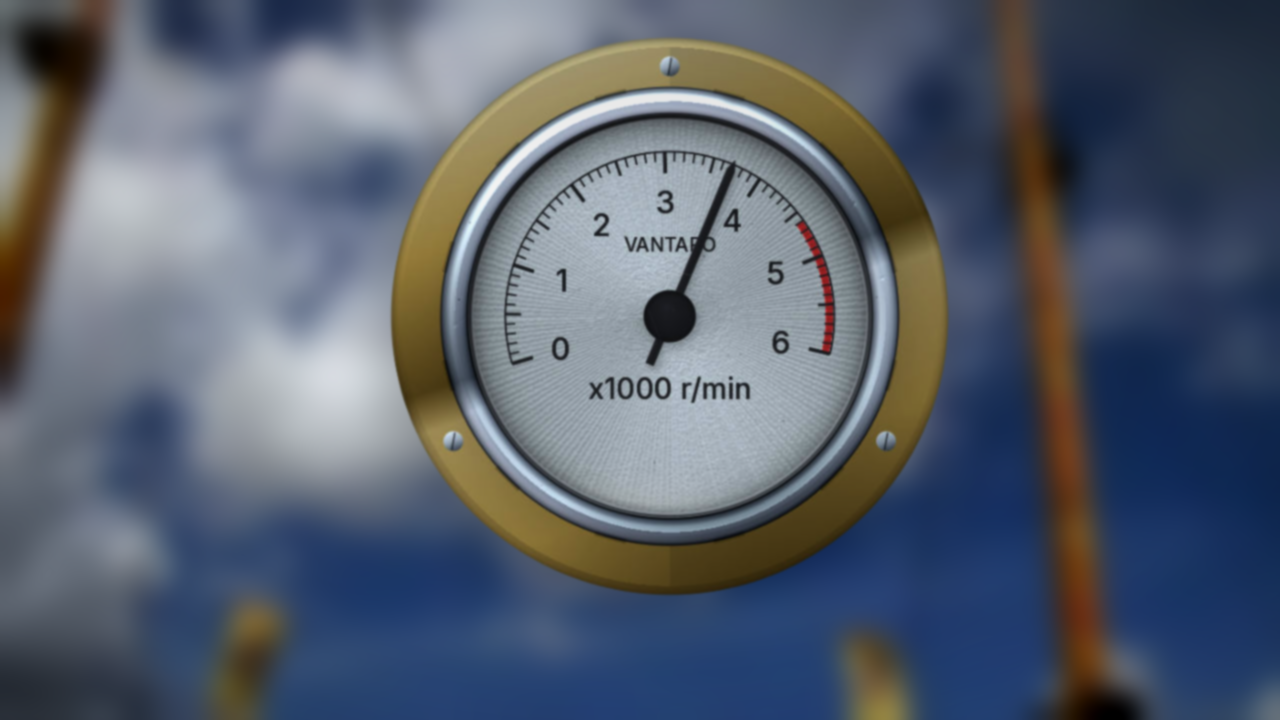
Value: 3700 rpm
